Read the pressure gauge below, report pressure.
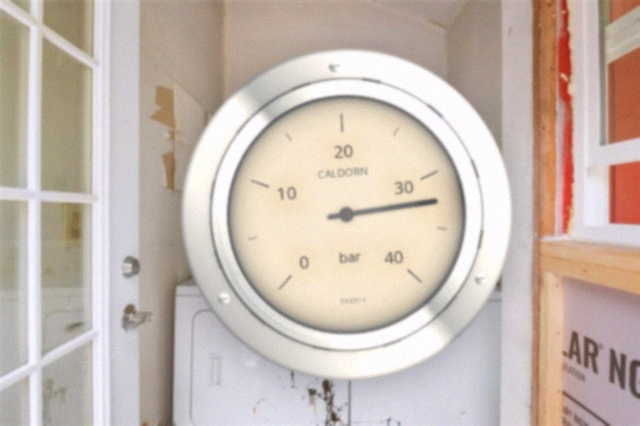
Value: 32.5 bar
